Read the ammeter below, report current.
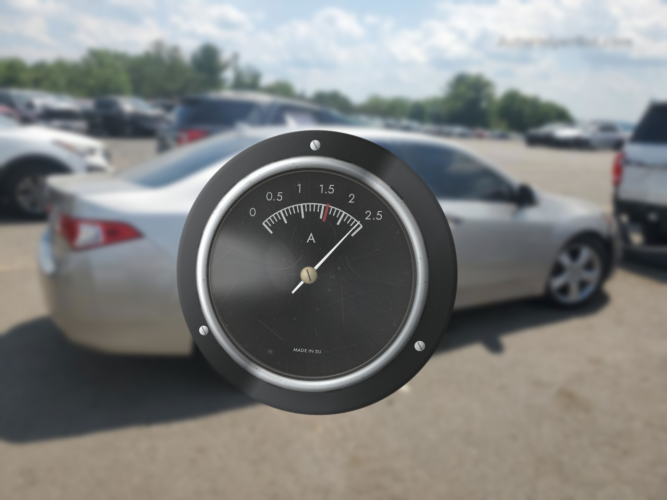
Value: 2.4 A
